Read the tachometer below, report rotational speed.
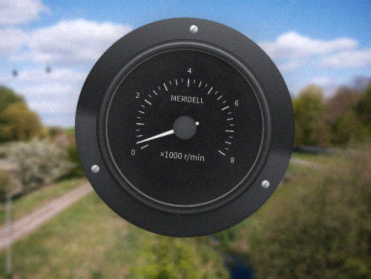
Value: 250 rpm
